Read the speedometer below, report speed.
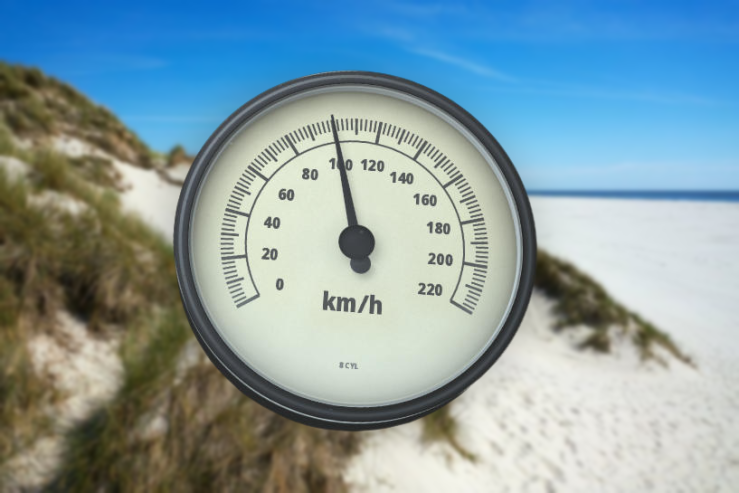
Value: 100 km/h
